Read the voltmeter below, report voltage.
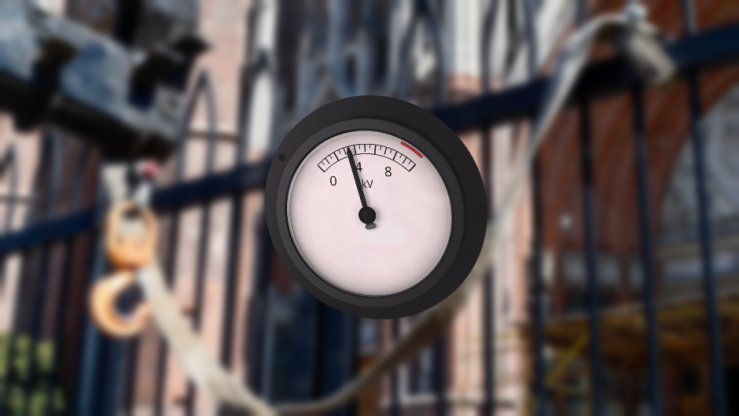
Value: 3.5 kV
